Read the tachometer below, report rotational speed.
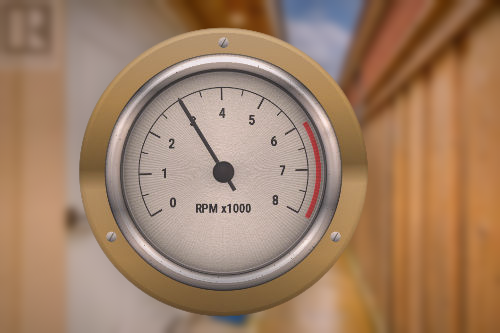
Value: 3000 rpm
